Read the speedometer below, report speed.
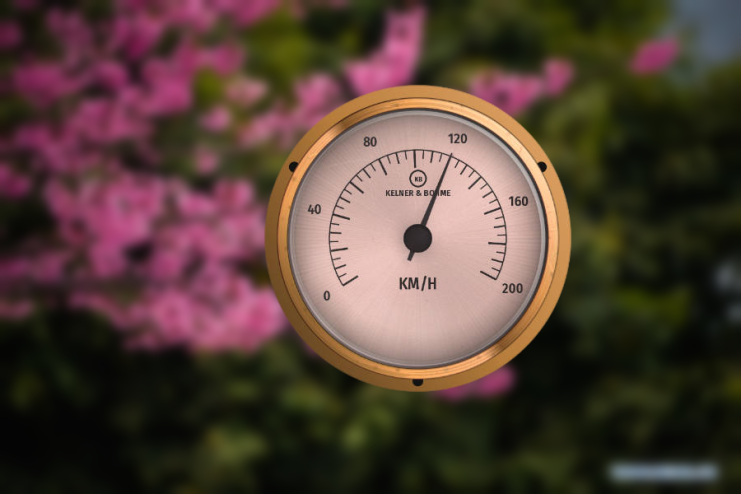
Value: 120 km/h
